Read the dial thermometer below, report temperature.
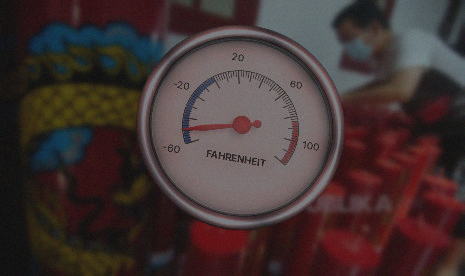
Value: -50 °F
